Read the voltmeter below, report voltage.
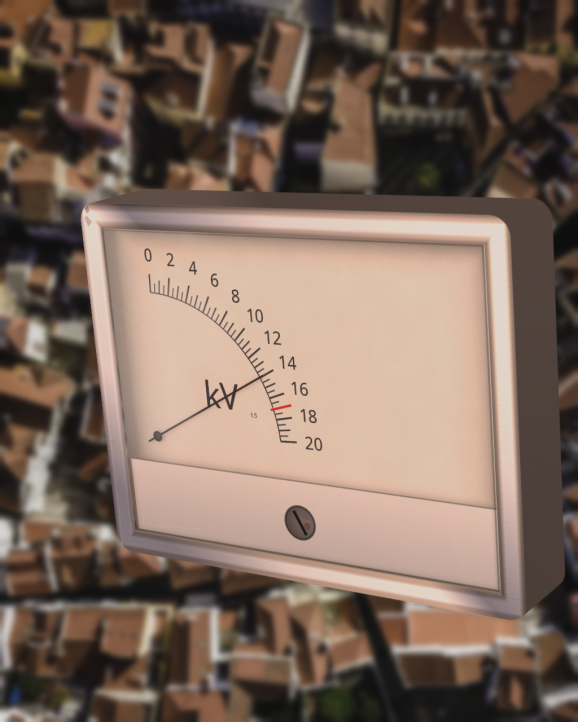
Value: 14 kV
